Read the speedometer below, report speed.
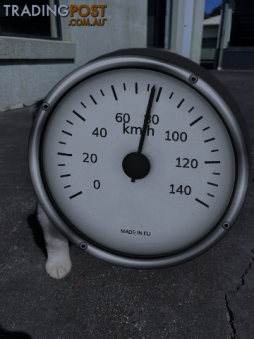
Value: 77.5 km/h
